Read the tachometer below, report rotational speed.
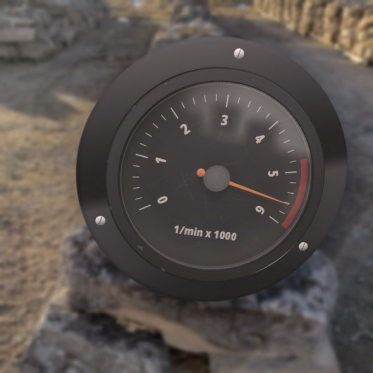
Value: 5600 rpm
